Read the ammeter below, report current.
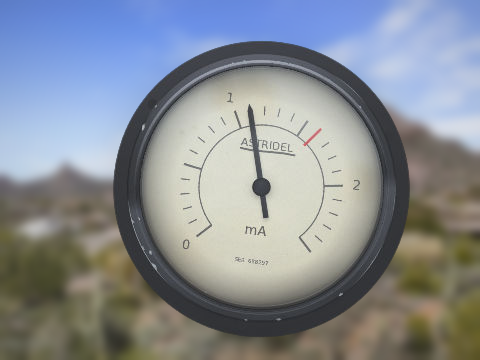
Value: 1.1 mA
